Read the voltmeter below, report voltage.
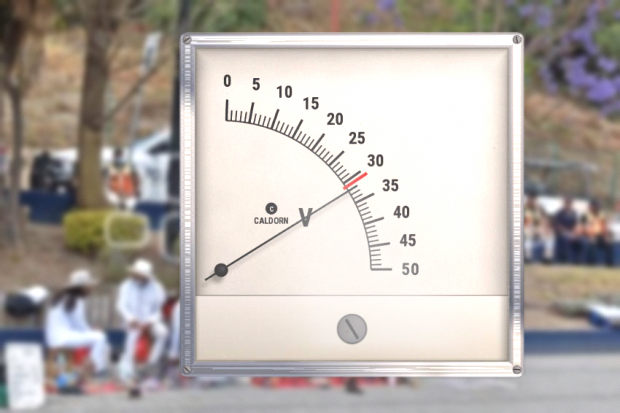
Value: 32 V
